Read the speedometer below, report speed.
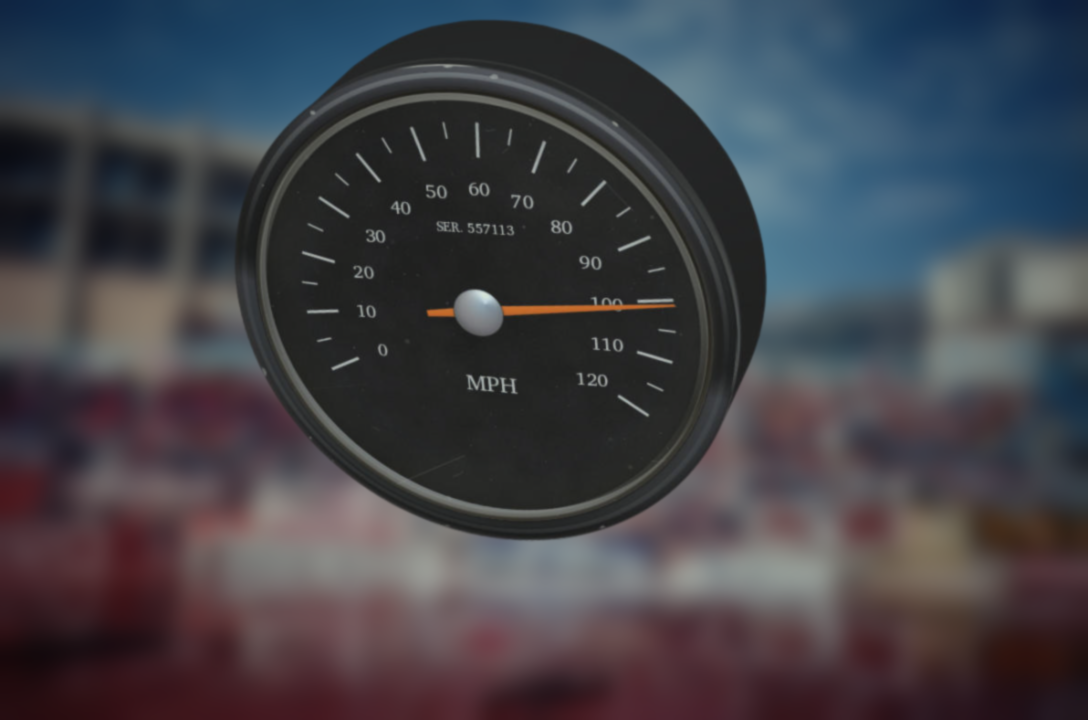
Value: 100 mph
